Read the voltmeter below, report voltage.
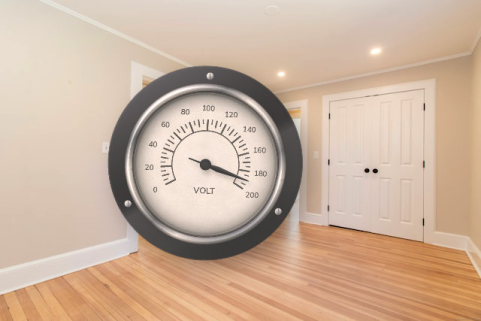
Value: 190 V
